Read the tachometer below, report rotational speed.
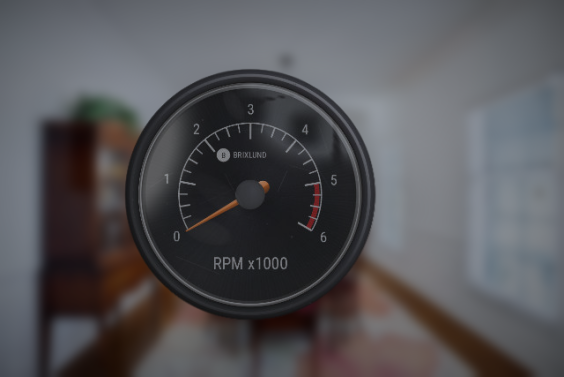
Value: 0 rpm
